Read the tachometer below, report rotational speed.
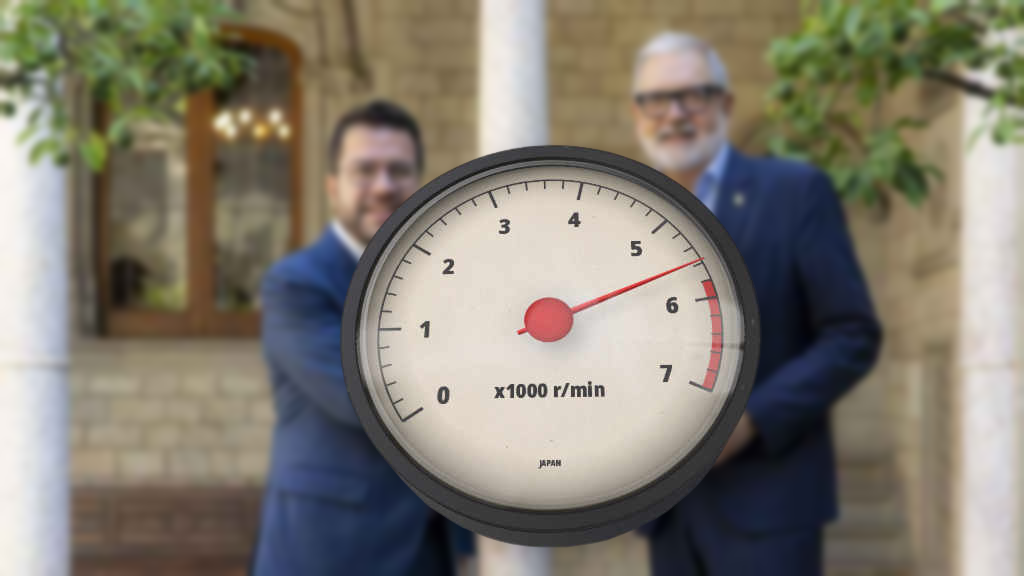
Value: 5600 rpm
